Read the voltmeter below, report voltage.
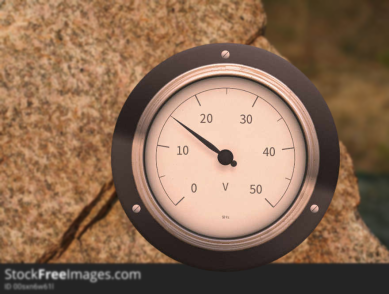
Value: 15 V
